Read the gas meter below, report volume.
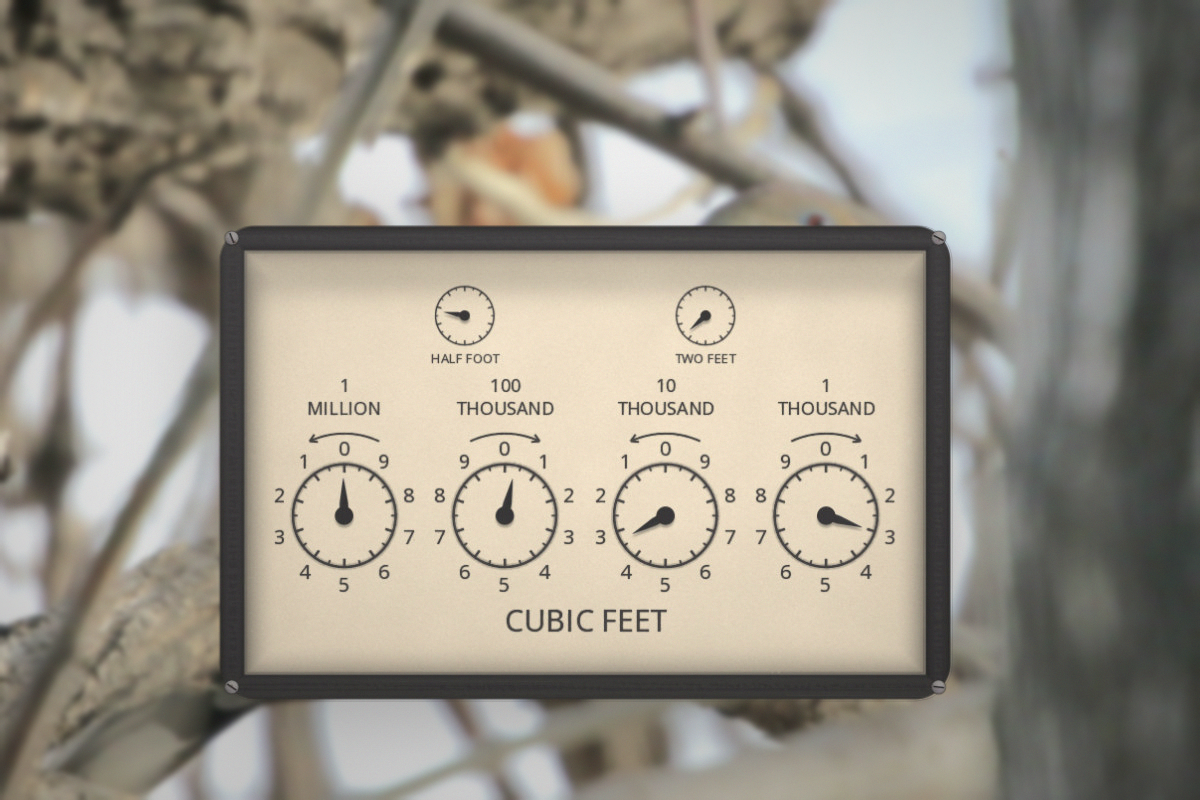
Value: 3300 ft³
